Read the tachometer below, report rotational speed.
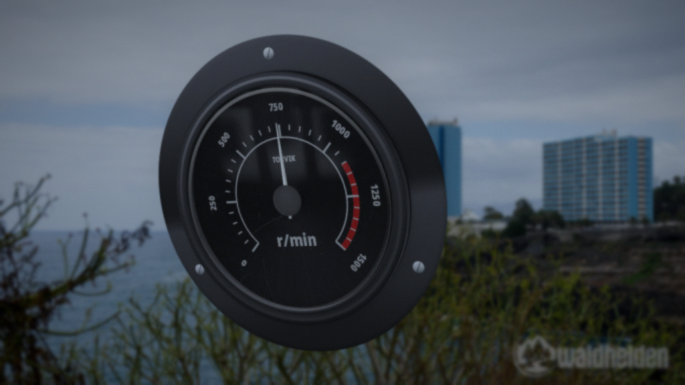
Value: 750 rpm
